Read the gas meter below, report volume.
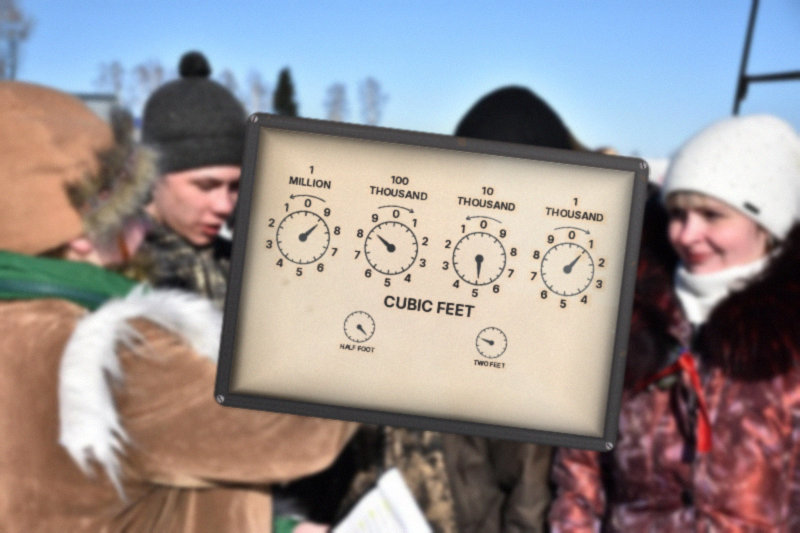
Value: 885100 ft³
